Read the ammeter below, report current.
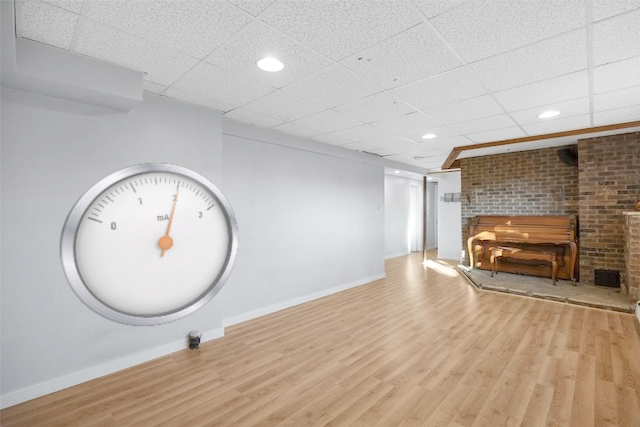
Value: 2 mA
